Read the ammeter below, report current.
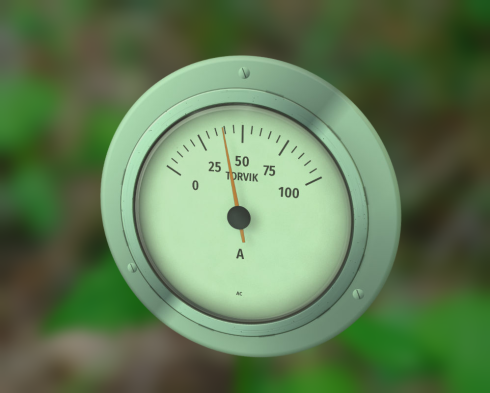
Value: 40 A
